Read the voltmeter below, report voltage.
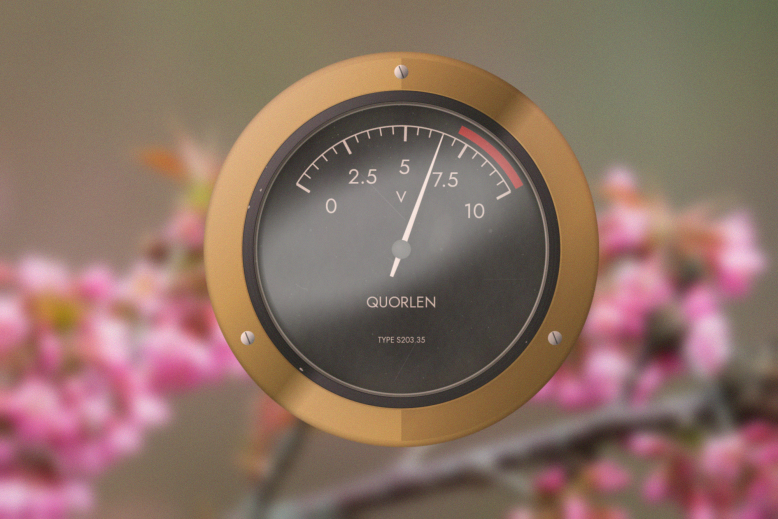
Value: 6.5 V
